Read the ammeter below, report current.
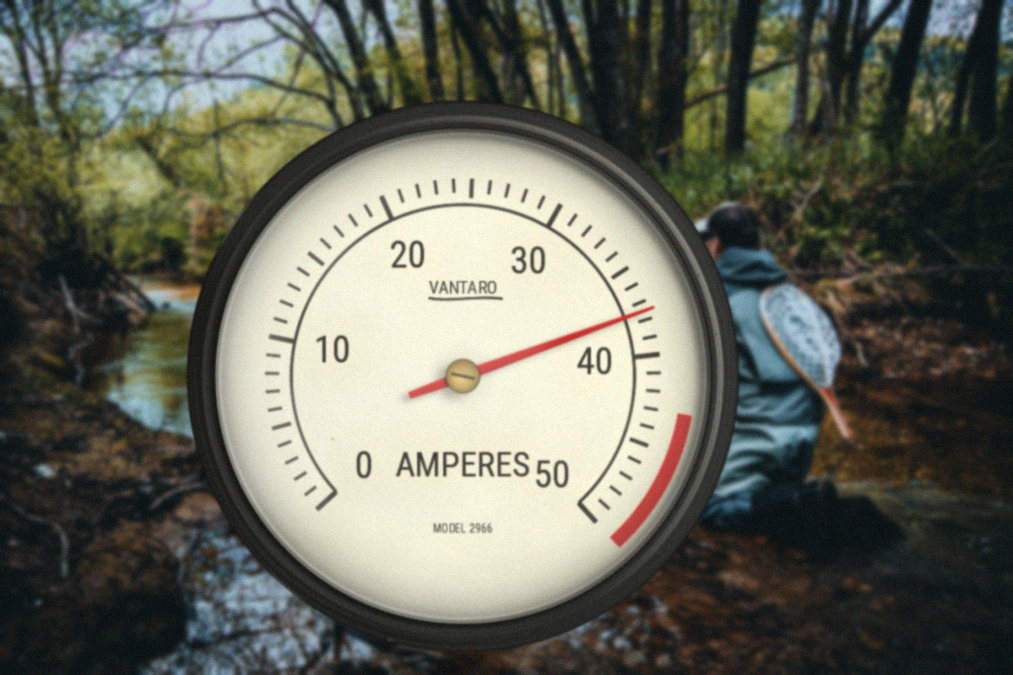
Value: 37.5 A
